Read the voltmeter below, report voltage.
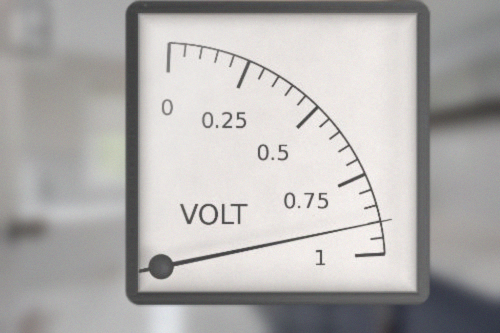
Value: 0.9 V
